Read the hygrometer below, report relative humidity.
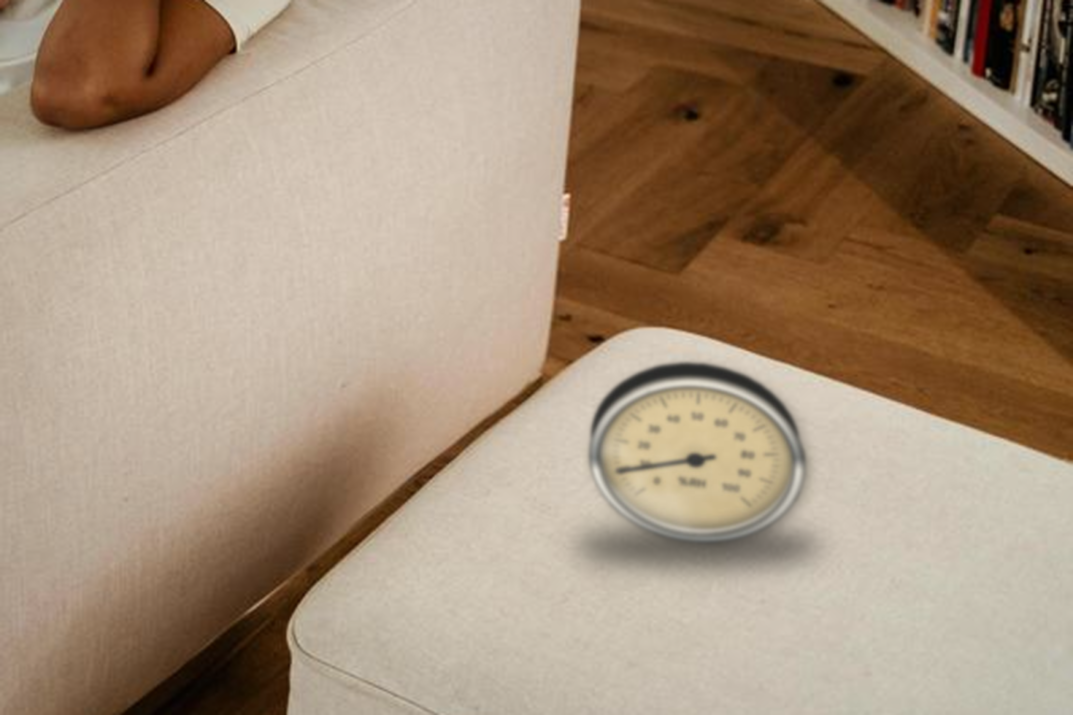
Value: 10 %
